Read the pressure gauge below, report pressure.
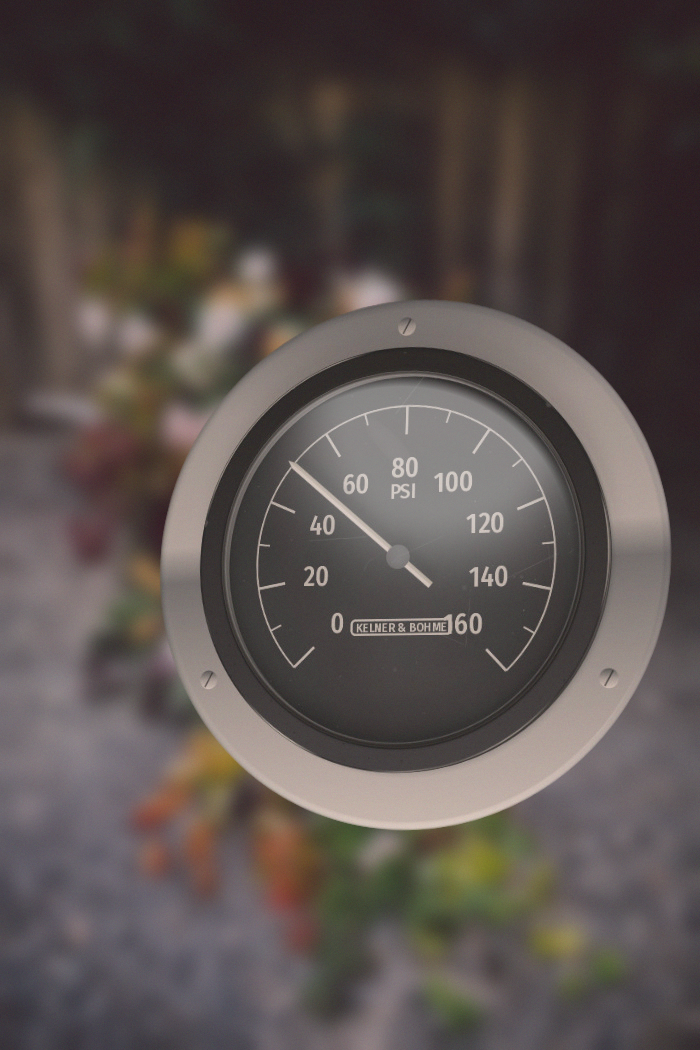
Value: 50 psi
